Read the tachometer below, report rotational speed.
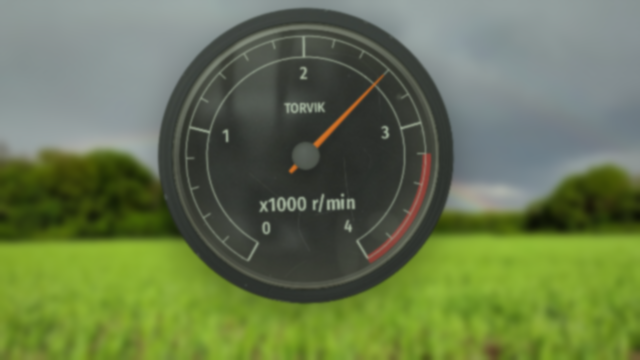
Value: 2600 rpm
